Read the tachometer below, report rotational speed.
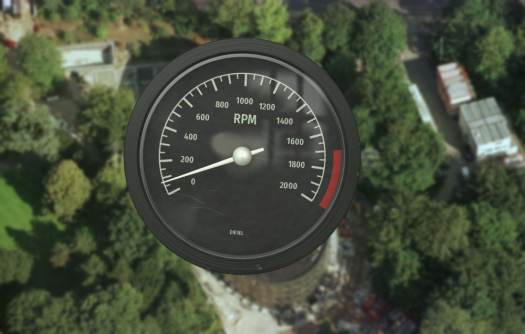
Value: 75 rpm
